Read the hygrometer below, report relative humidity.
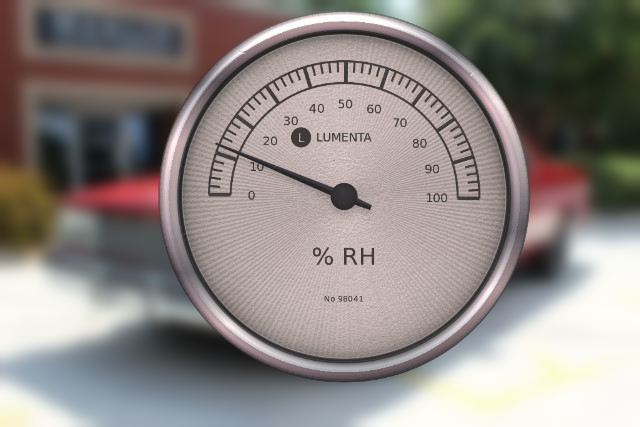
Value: 12 %
